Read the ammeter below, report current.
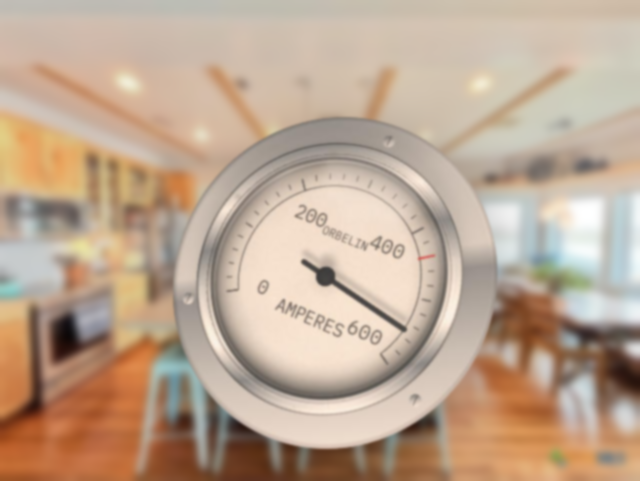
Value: 550 A
